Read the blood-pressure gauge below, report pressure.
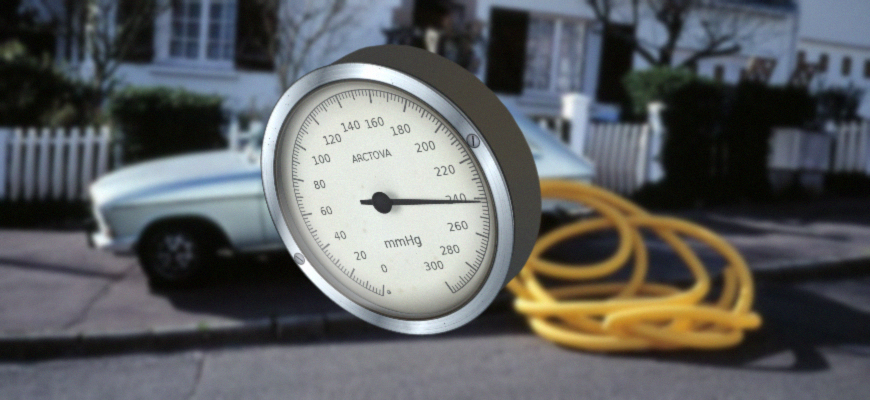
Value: 240 mmHg
